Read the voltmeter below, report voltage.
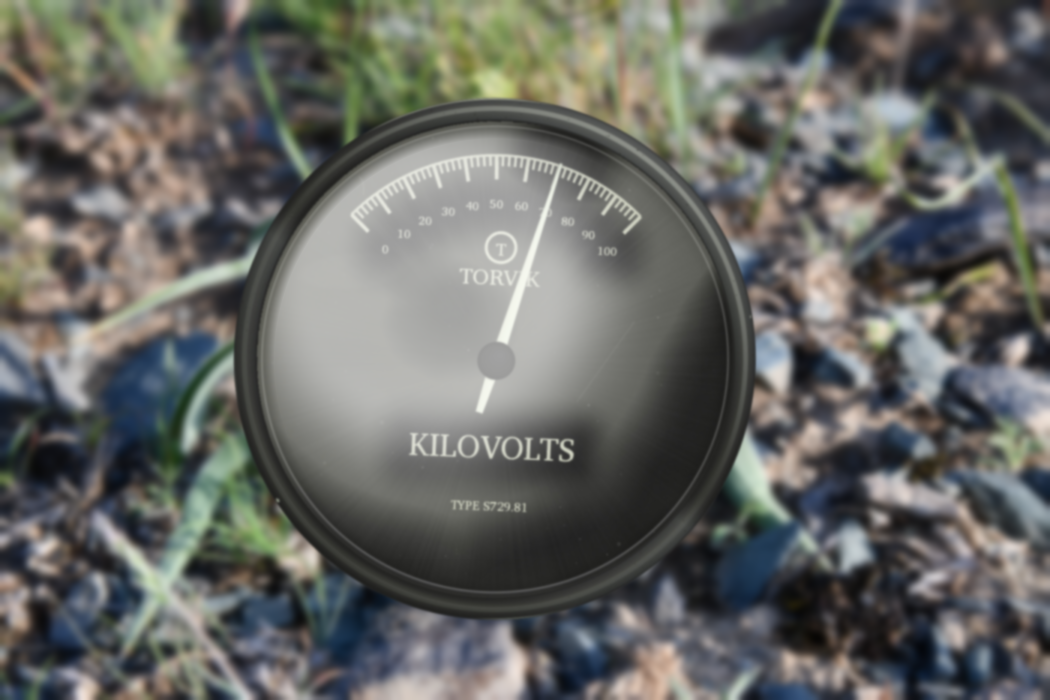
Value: 70 kV
